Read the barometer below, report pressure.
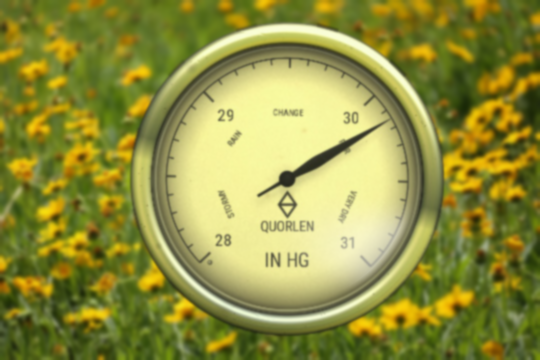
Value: 30.15 inHg
